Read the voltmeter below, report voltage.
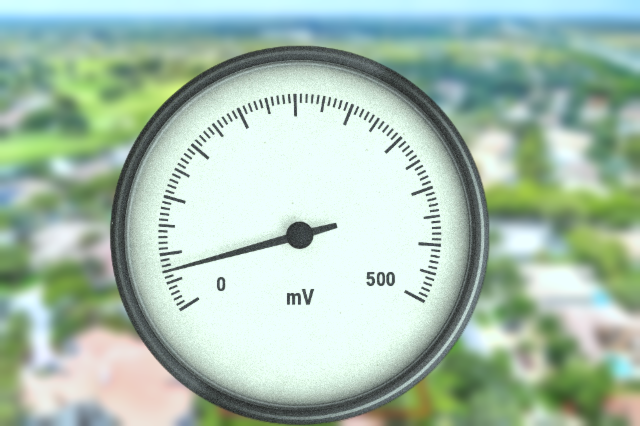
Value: 35 mV
